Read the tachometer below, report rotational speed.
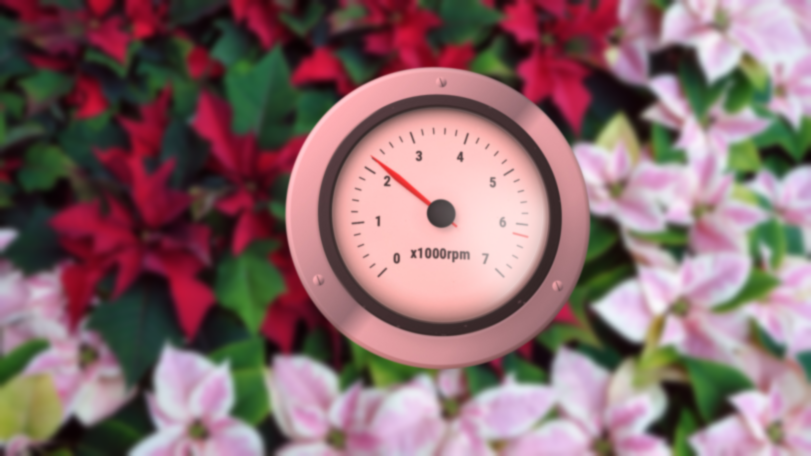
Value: 2200 rpm
